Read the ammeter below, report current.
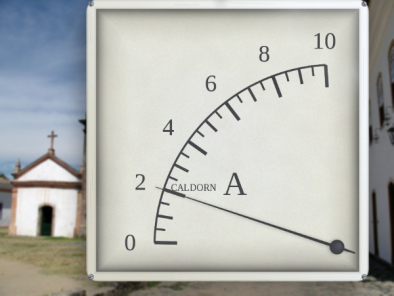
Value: 2 A
